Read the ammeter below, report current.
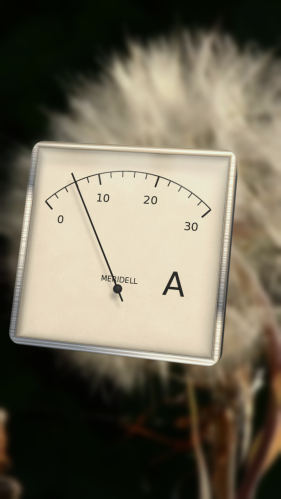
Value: 6 A
